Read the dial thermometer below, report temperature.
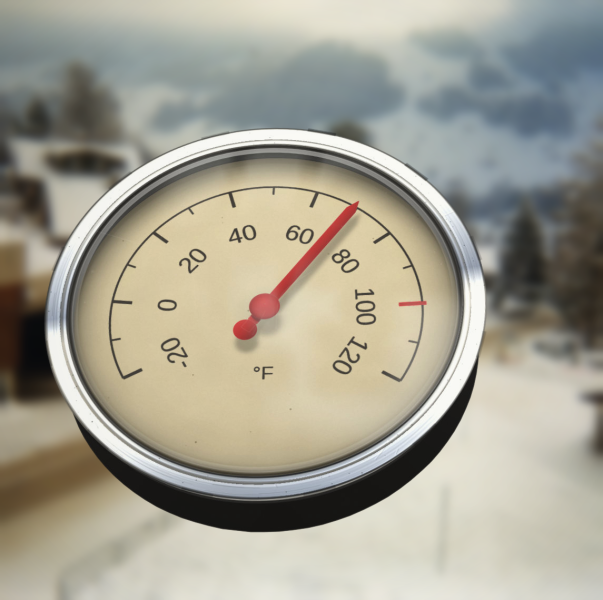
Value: 70 °F
